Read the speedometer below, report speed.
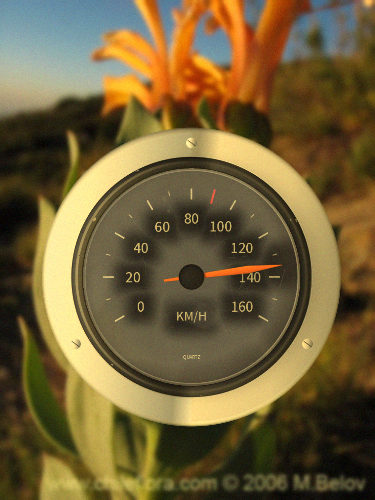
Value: 135 km/h
